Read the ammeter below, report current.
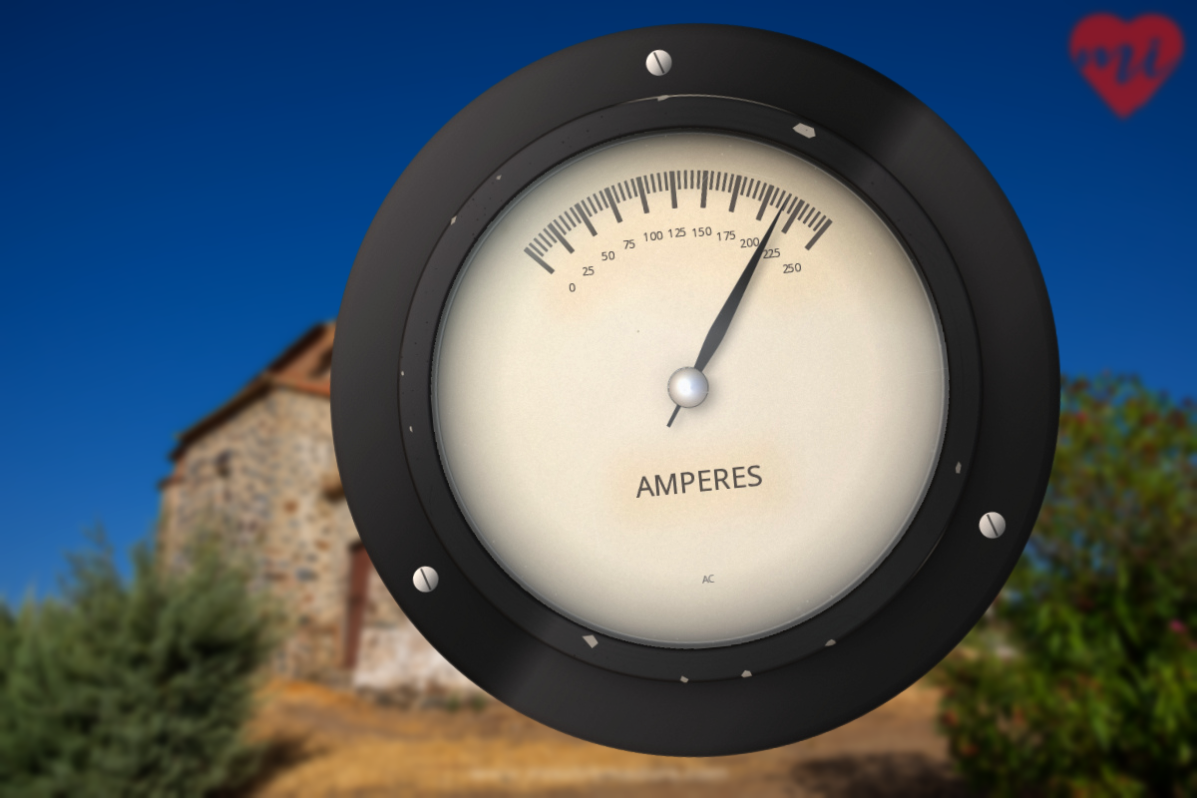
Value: 215 A
